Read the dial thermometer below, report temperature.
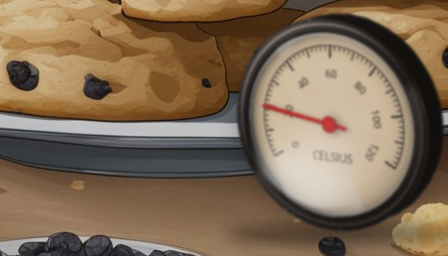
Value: 20 °C
